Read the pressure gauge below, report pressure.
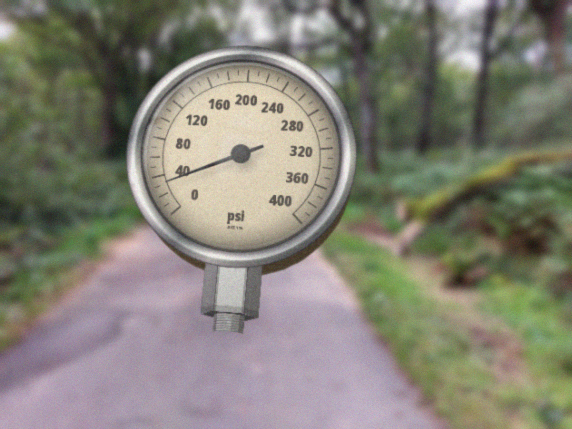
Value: 30 psi
